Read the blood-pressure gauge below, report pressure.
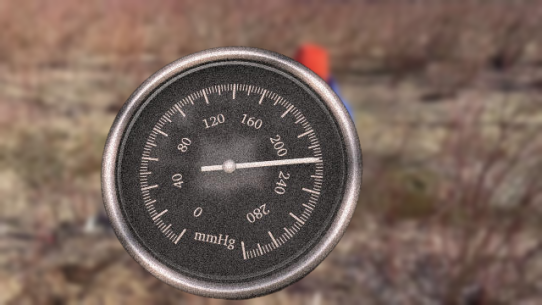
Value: 220 mmHg
